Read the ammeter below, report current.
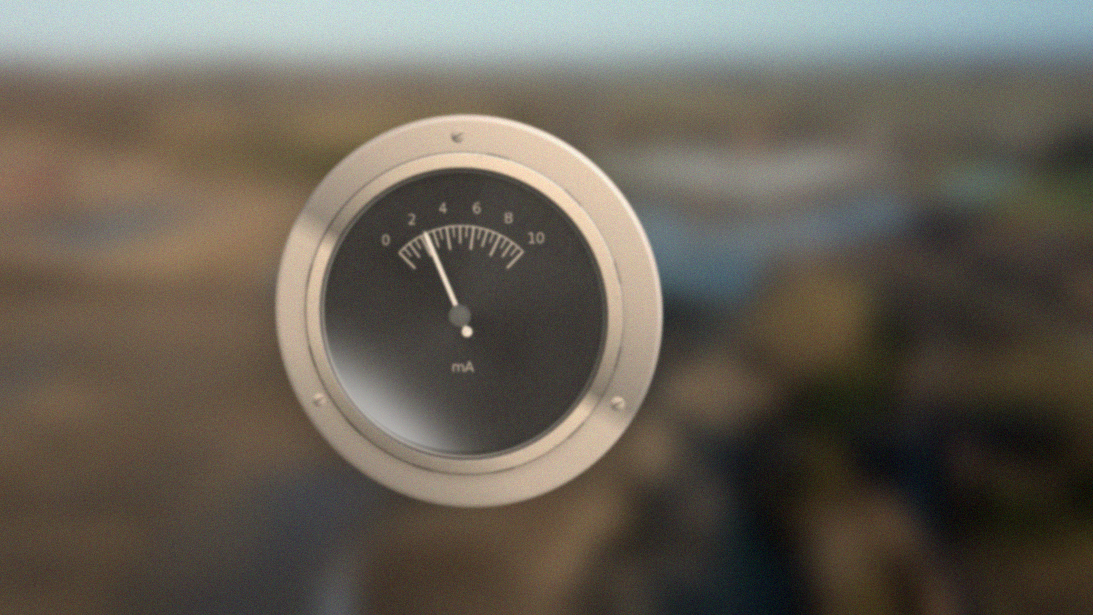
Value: 2.5 mA
